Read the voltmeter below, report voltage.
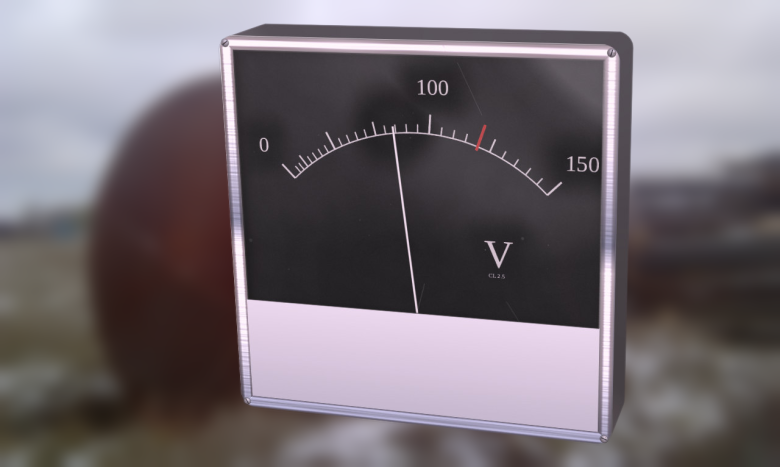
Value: 85 V
